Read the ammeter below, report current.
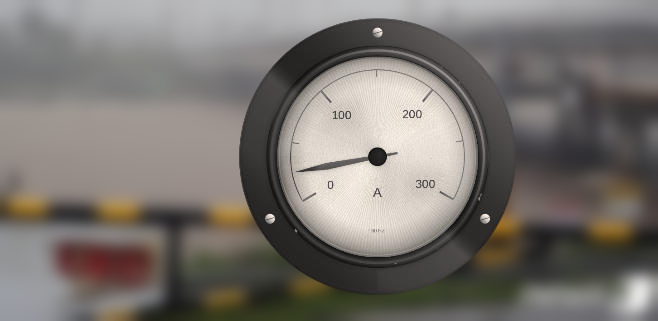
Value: 25 A
